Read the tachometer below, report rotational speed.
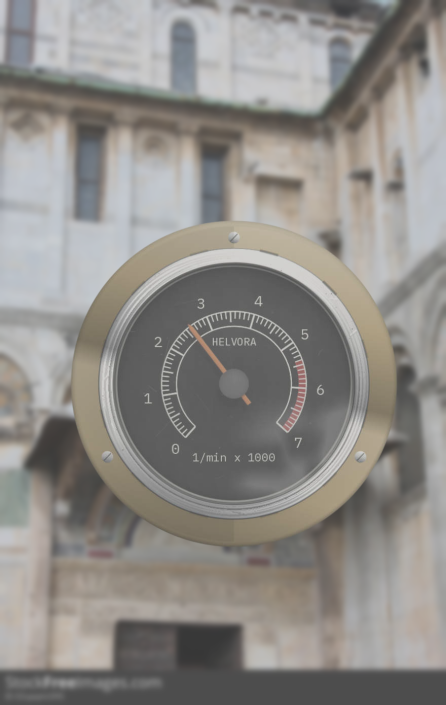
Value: 2600 rpm
